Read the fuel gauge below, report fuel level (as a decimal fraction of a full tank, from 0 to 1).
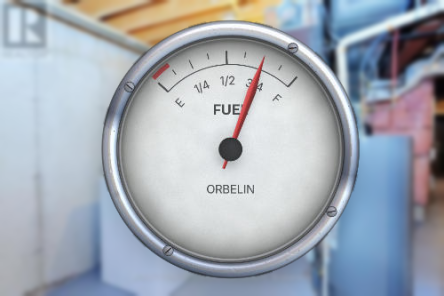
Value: 0.75
